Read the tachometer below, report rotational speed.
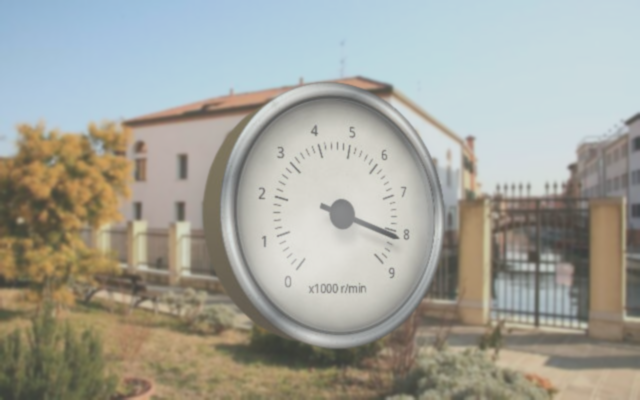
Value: 8200 rpm
